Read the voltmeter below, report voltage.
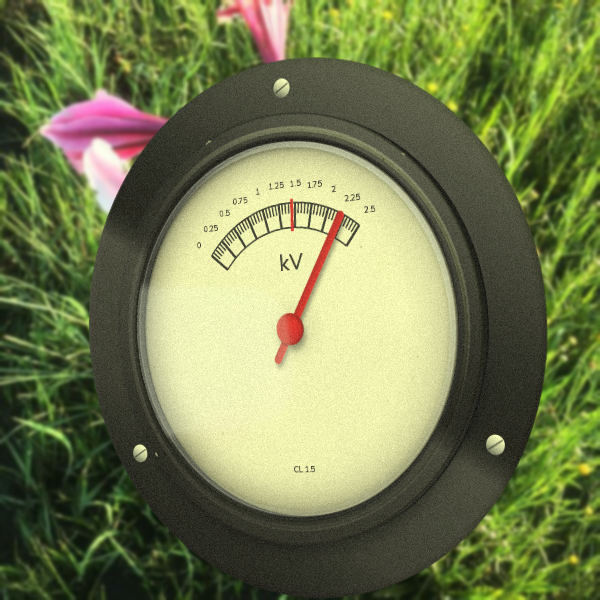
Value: 2.25 kV
